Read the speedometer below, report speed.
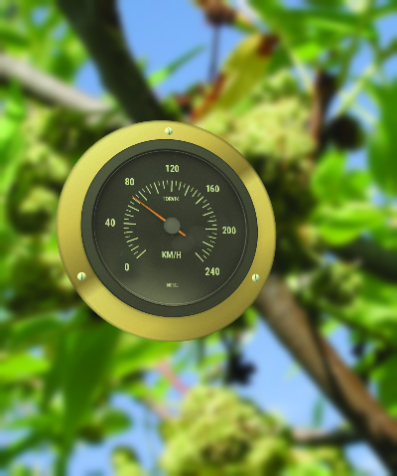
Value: 70 km/h
